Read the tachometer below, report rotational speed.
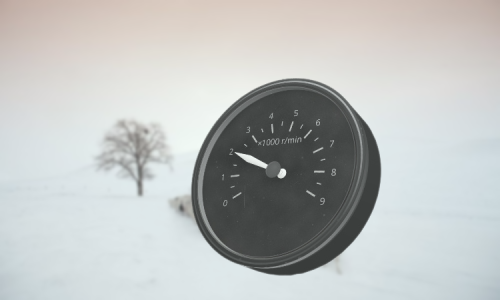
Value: 2000 rpm
